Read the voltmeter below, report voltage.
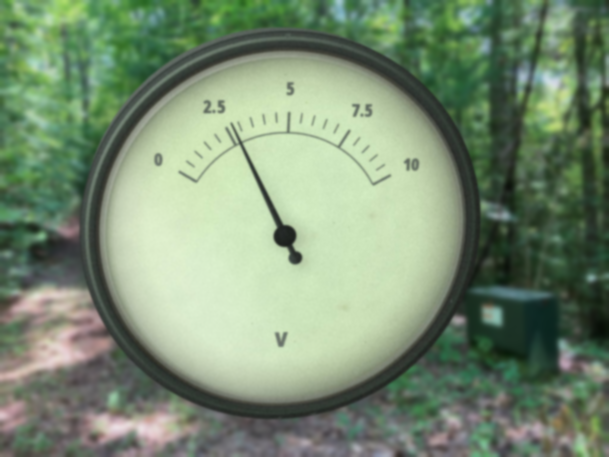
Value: 2.75 V
